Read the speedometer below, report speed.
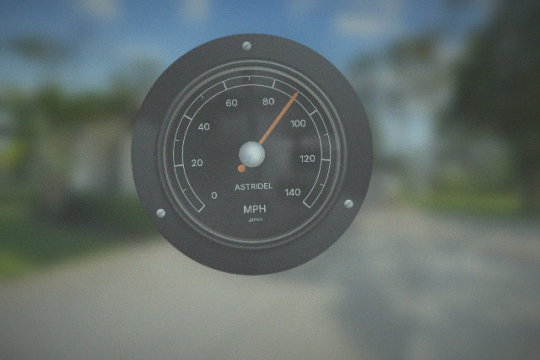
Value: 90 mph
